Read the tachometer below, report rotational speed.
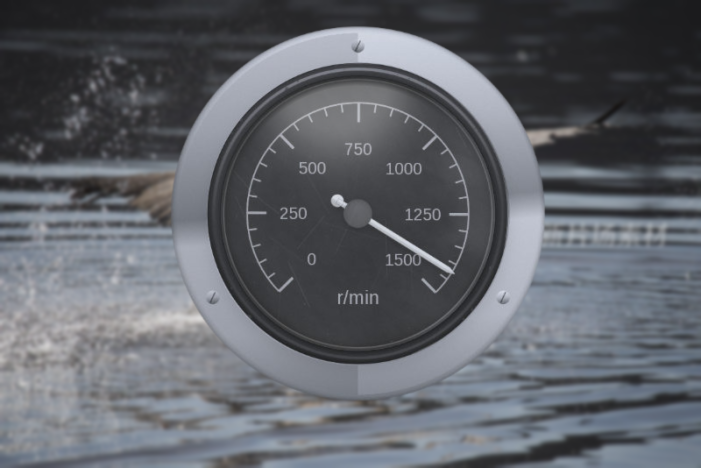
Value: 1425 rpm
